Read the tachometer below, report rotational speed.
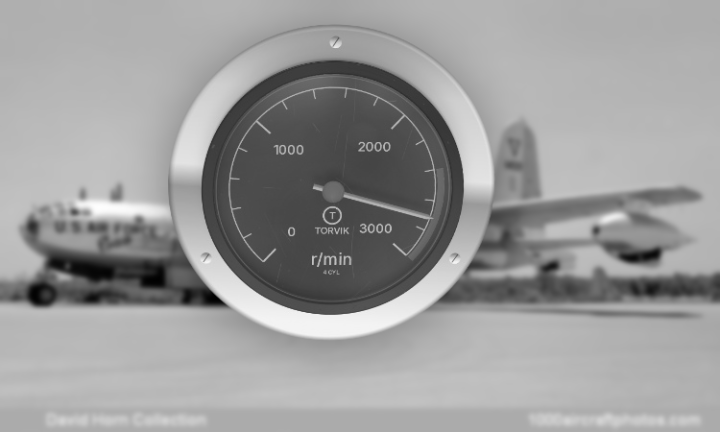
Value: 2700 rpm
